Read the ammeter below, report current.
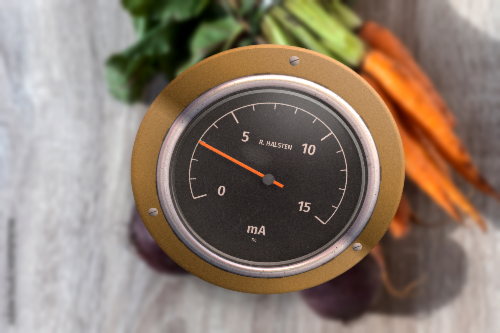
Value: 3 mA
